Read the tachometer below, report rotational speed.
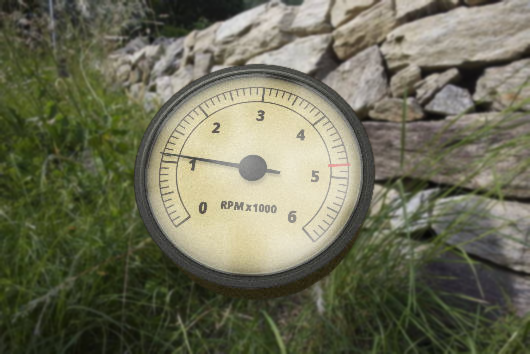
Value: 1100 rpm
